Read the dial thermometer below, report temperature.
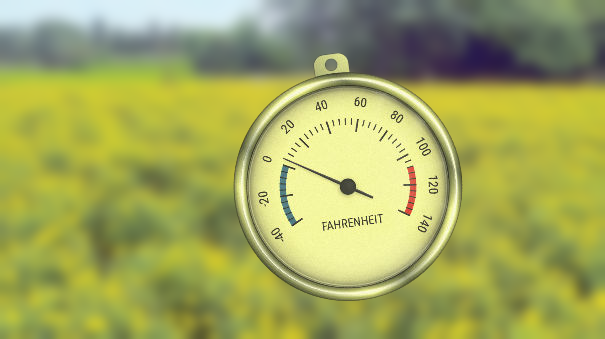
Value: 4 °F
